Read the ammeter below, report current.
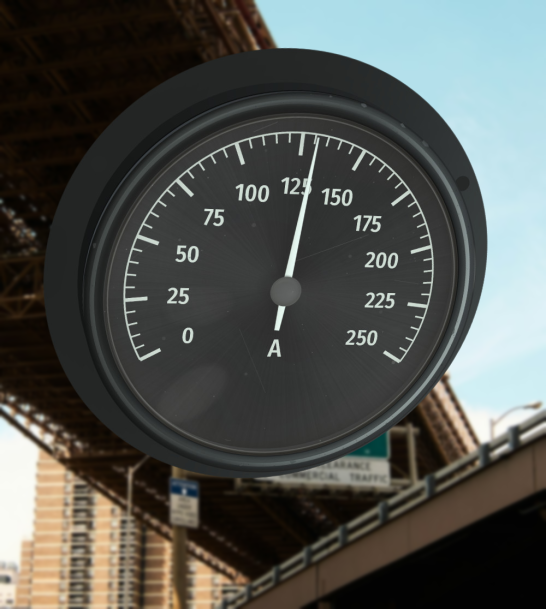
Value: 130 A
